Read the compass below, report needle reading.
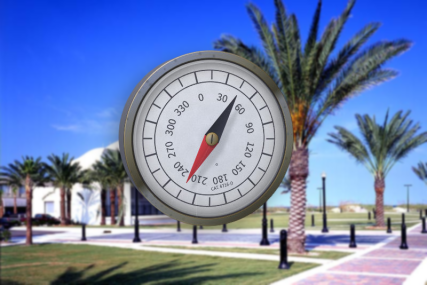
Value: 225 °
